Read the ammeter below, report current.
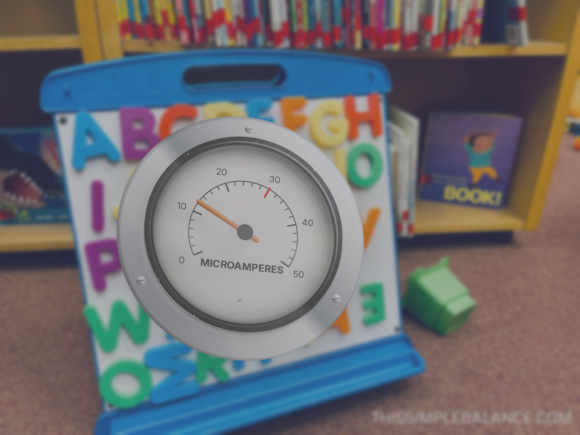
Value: 12 µA
